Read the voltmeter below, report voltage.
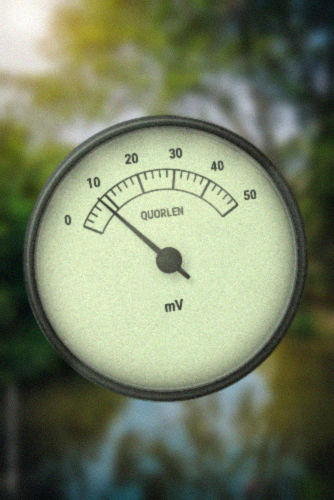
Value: 8 mV
